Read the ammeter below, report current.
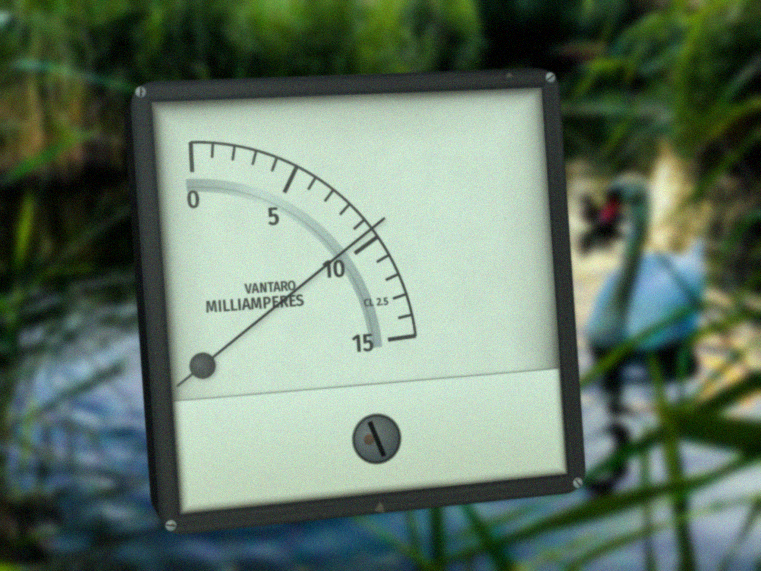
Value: 9.5 mA
